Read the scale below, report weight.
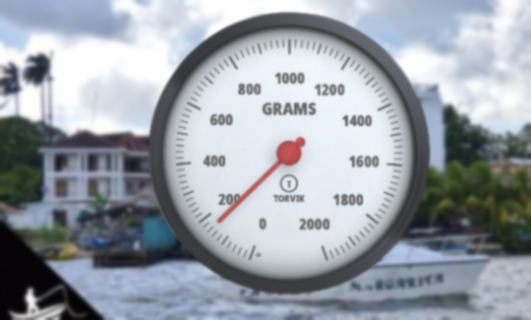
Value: 160 g
